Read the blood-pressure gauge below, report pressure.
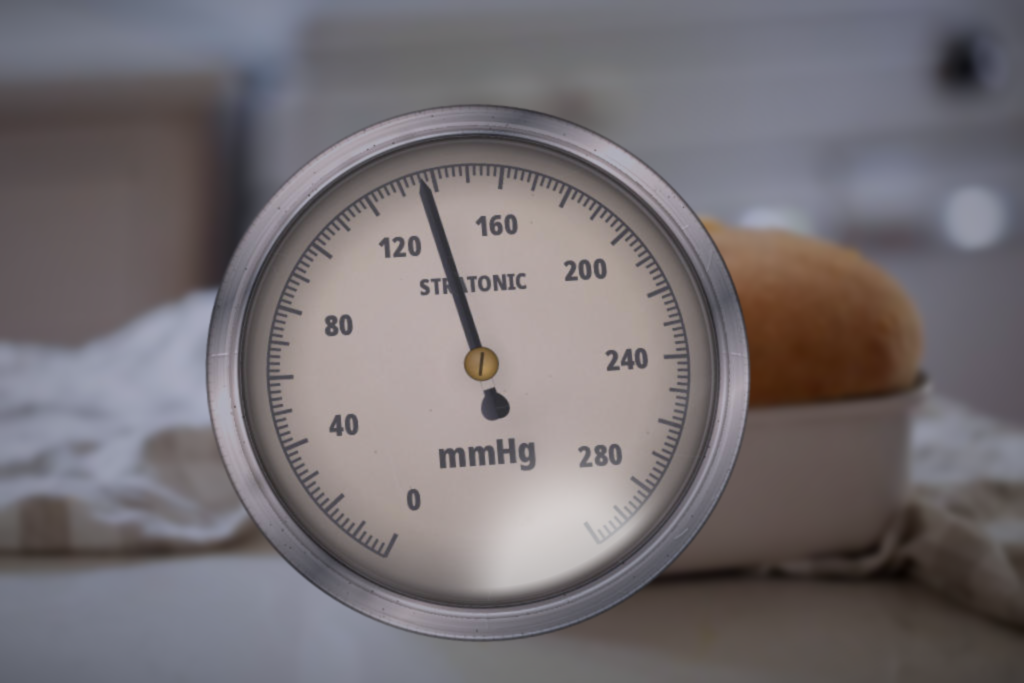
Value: 136 mmHg
